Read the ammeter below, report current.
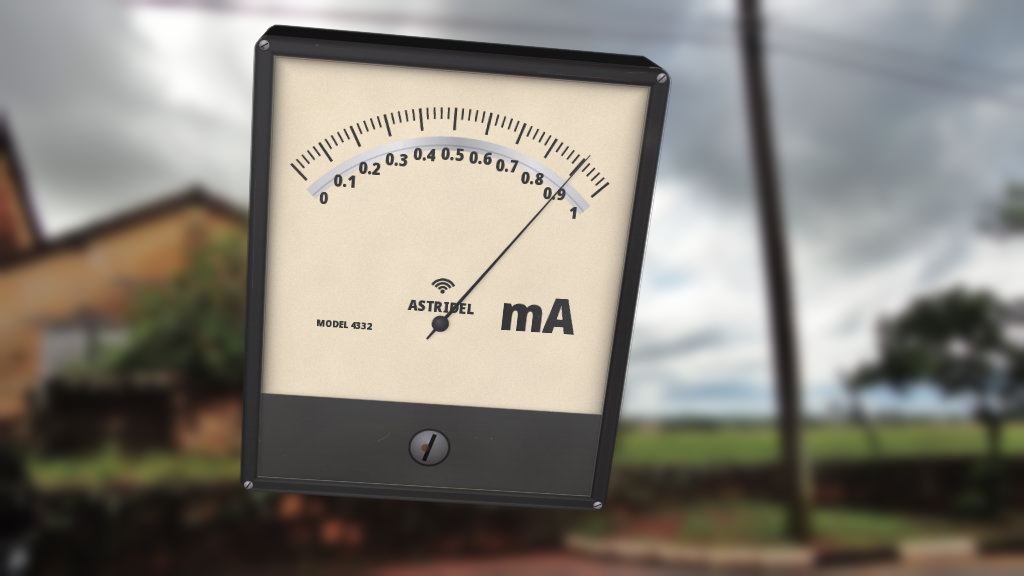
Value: 0.9 mA
